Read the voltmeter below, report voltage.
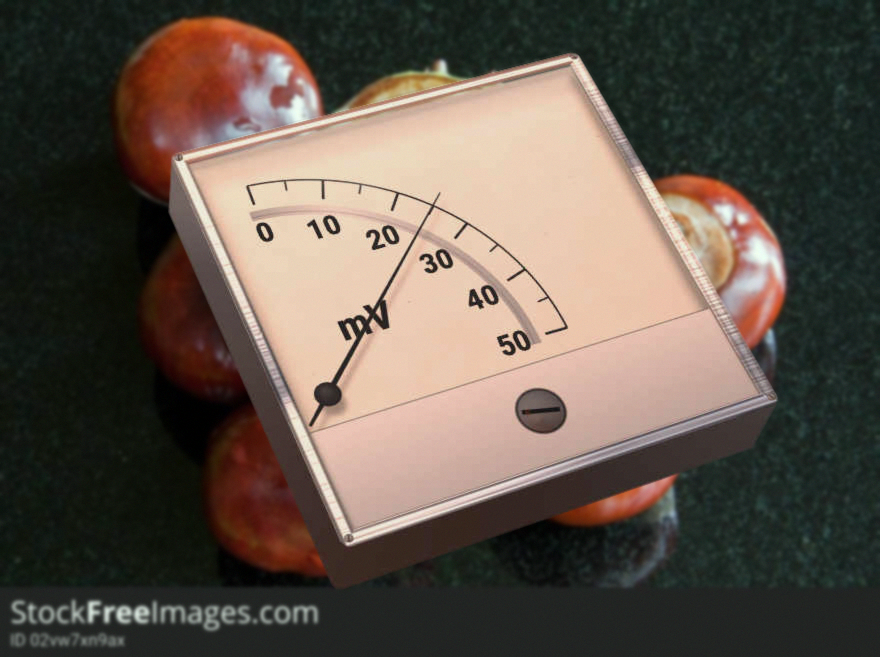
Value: 25 mV
